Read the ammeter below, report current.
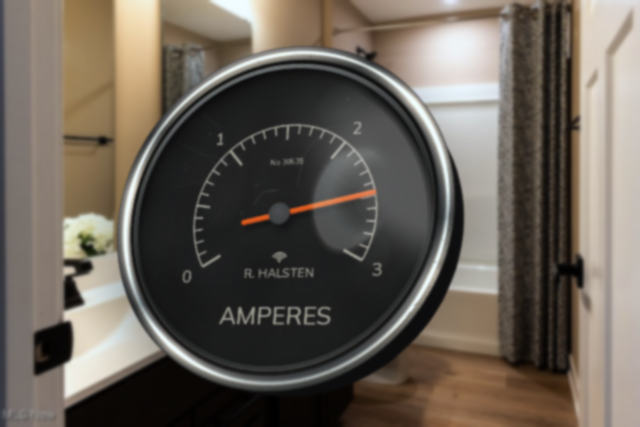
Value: 2.5 A
